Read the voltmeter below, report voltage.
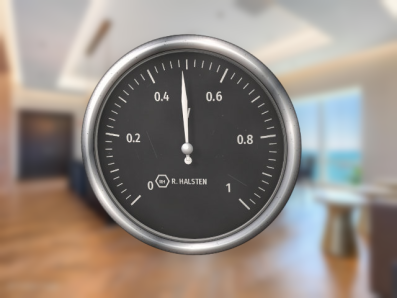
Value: 0.49 V
